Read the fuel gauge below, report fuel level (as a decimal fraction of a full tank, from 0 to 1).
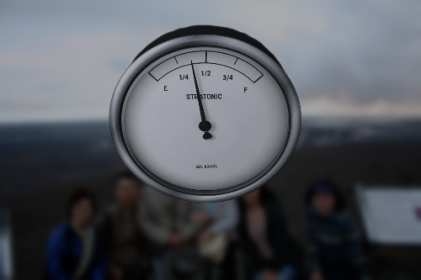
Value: 0.375
